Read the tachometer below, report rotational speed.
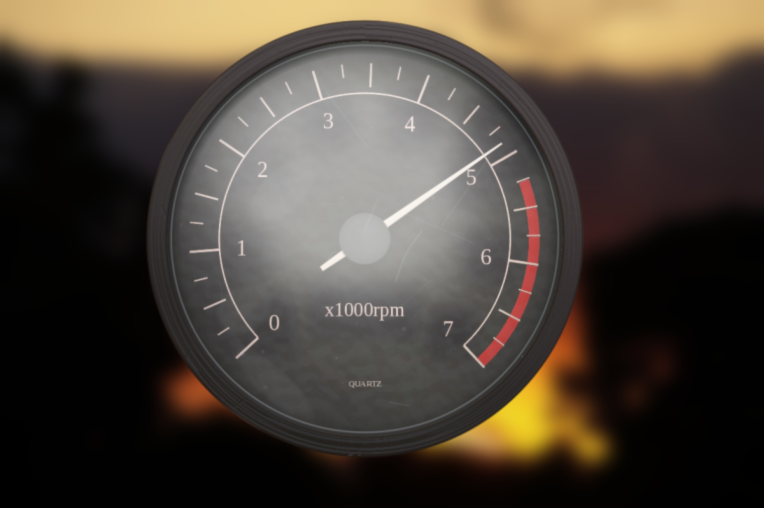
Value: 4875 rpm
